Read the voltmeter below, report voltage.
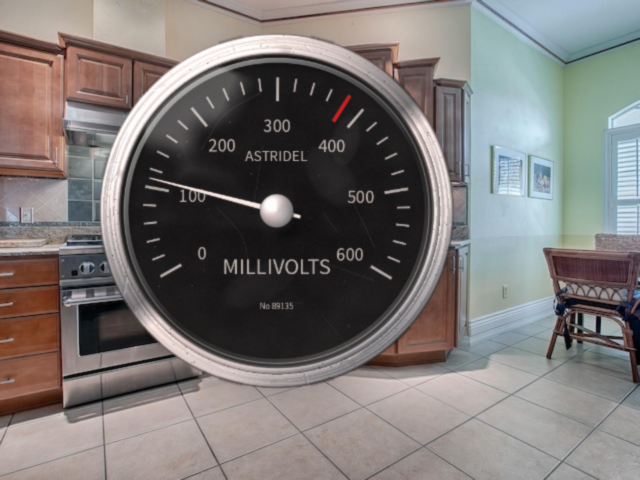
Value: 110 mV
